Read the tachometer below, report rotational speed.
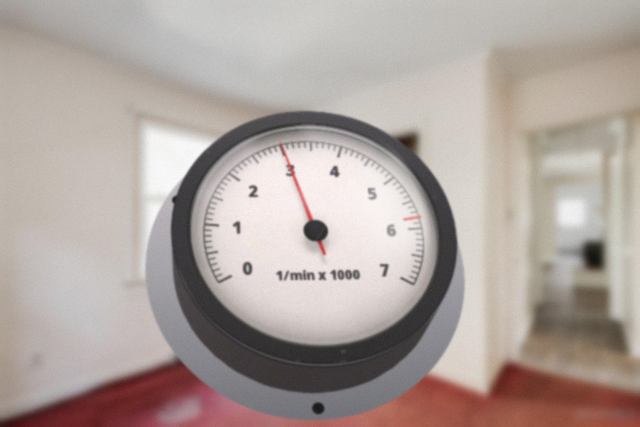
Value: 3000 rpm
